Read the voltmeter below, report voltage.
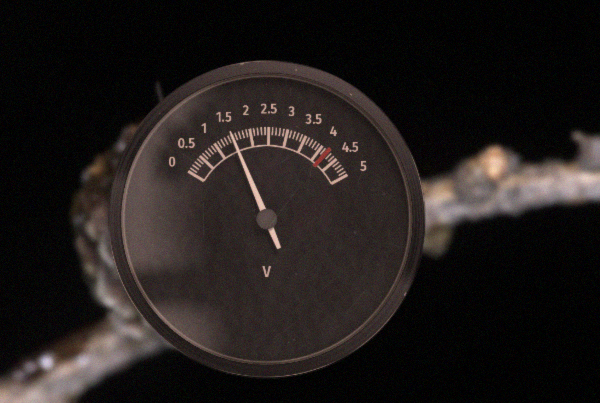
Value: 1.5 V
